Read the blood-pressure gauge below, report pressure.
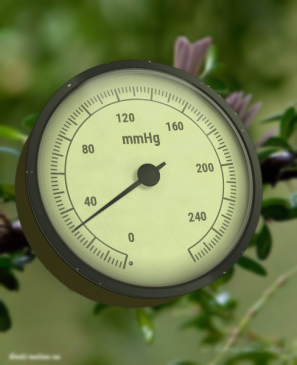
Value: 30 mmHg
